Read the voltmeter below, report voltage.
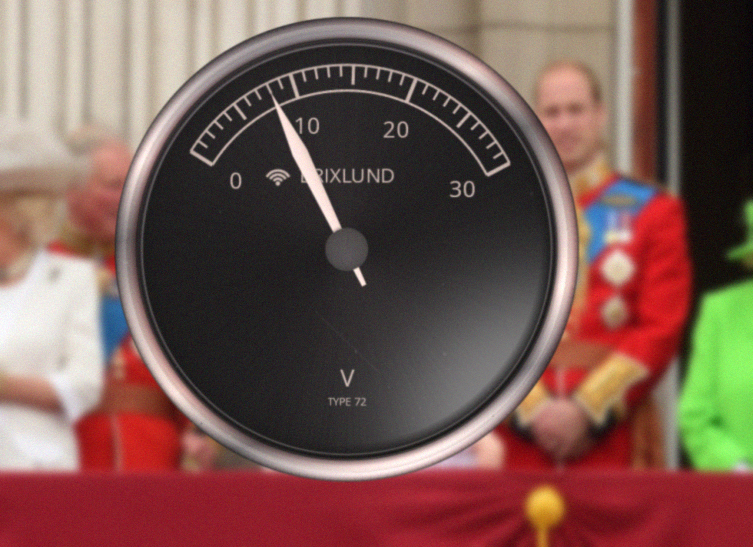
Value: 8 V
